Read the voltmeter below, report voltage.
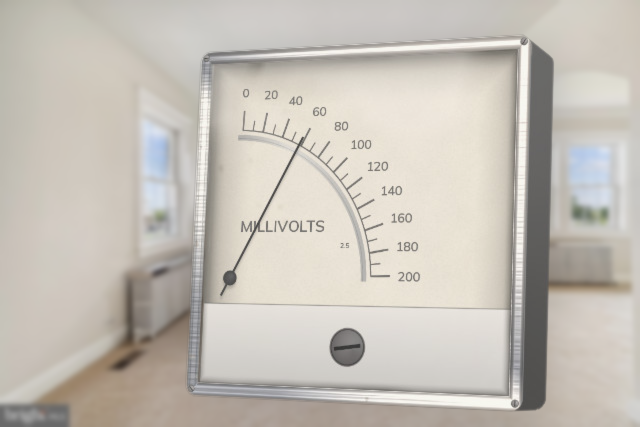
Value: 60 mV
